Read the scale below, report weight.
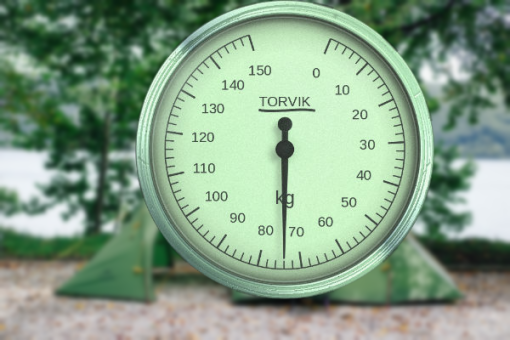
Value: 74 kg
